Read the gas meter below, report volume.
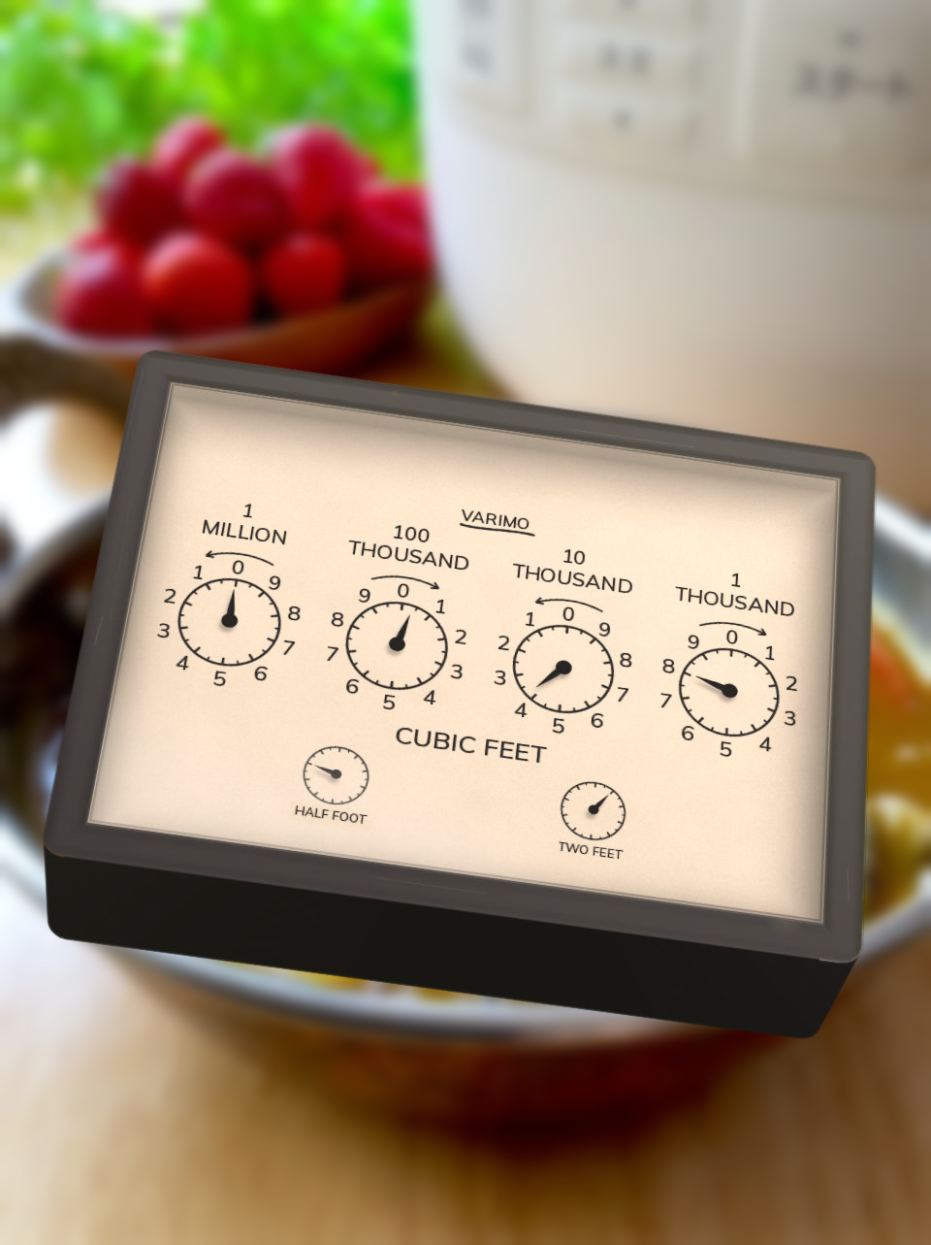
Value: 3800 ft³
